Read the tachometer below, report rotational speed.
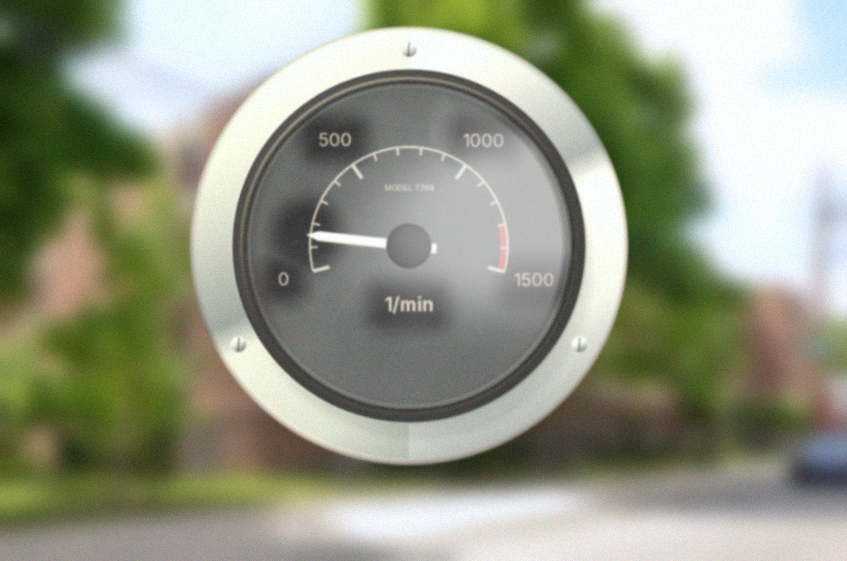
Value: 150 rpm
